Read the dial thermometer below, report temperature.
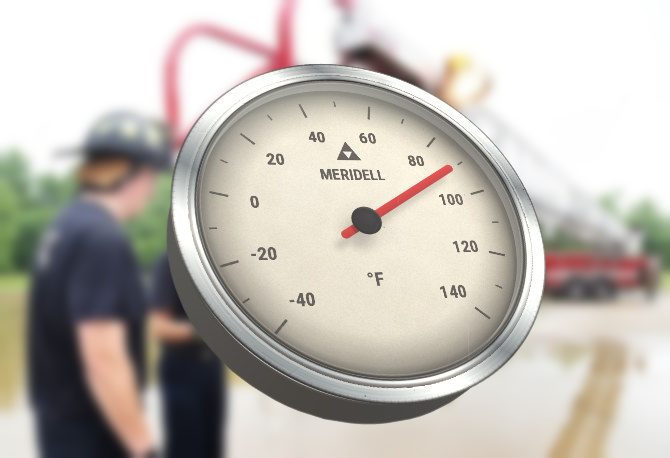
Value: 90 °F
